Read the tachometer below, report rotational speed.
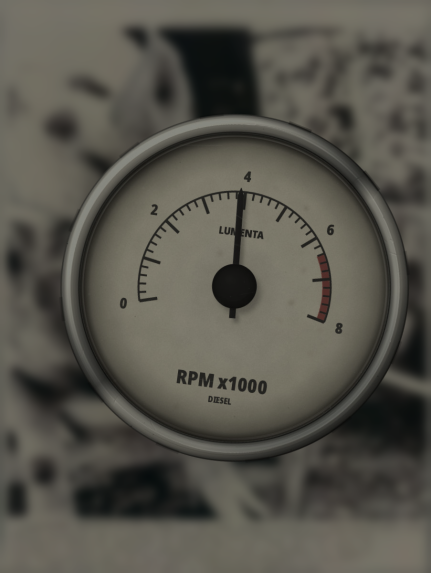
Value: 3900 rpm
